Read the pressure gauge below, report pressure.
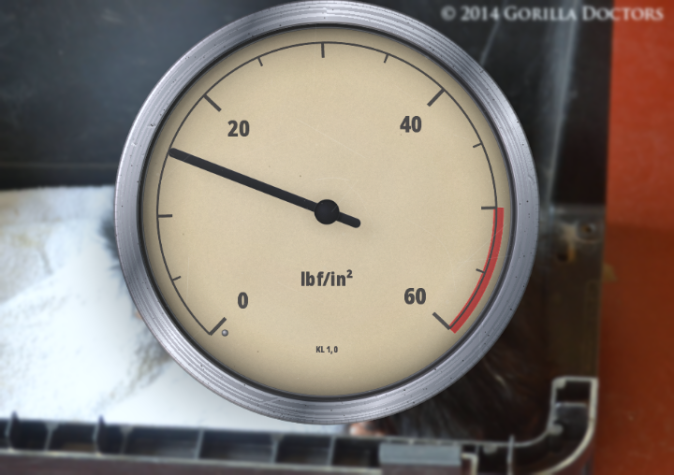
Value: 15 psi
